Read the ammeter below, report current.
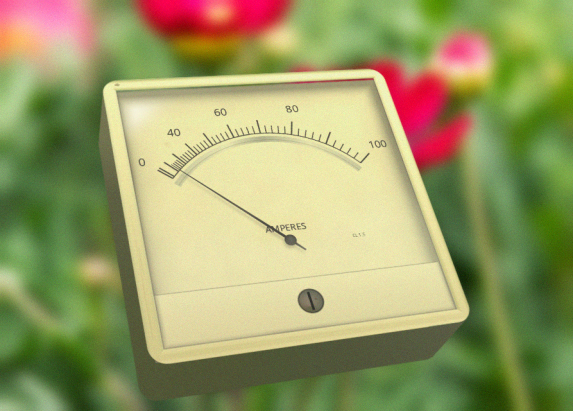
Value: 20 A
